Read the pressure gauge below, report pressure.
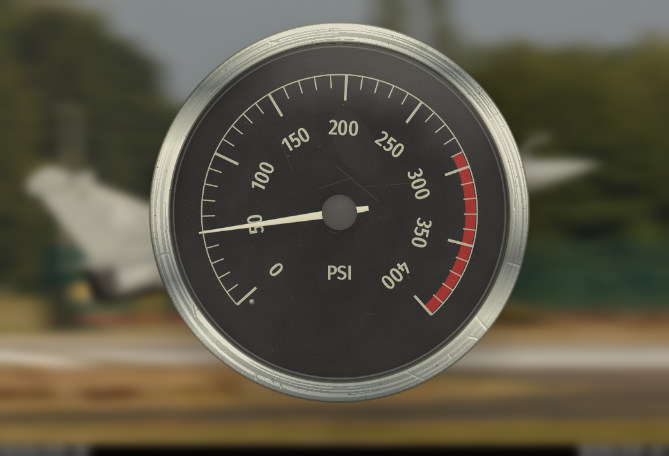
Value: 50 psi
